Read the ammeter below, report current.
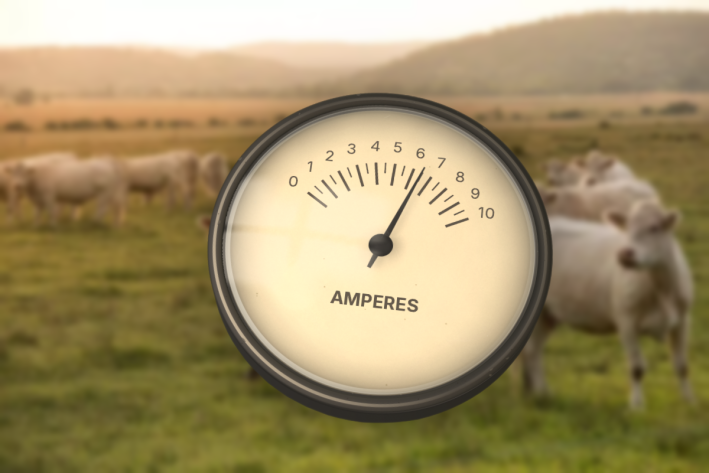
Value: 6.5 A
